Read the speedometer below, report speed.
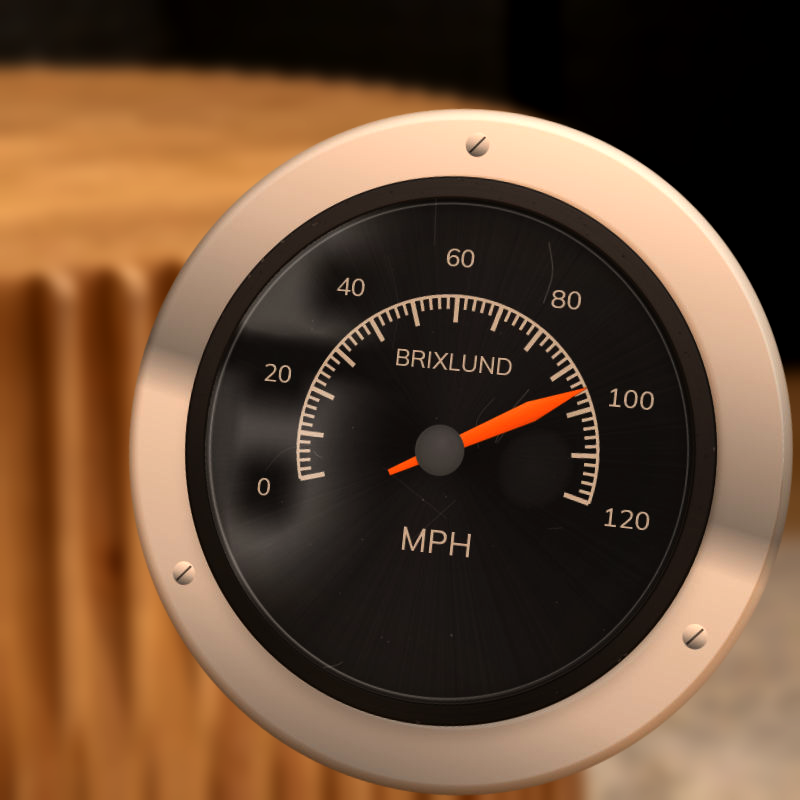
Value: 96 mph
